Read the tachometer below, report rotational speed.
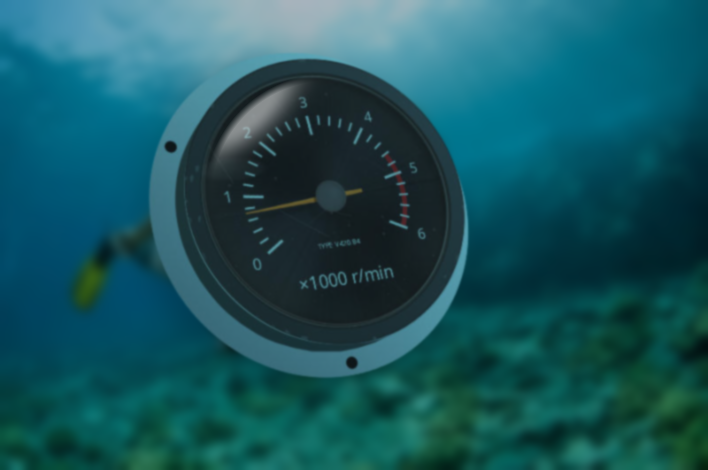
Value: 700 rpm
